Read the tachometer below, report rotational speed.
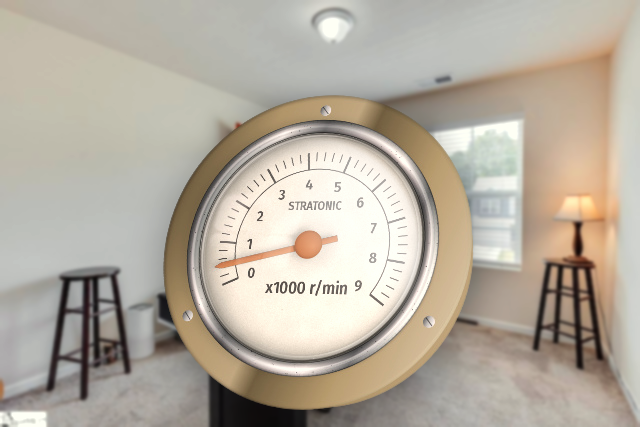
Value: 400 rpm
